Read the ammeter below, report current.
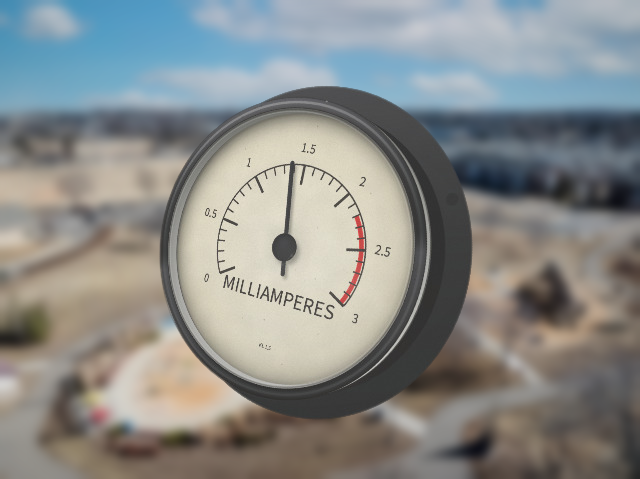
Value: 1.4 mA
